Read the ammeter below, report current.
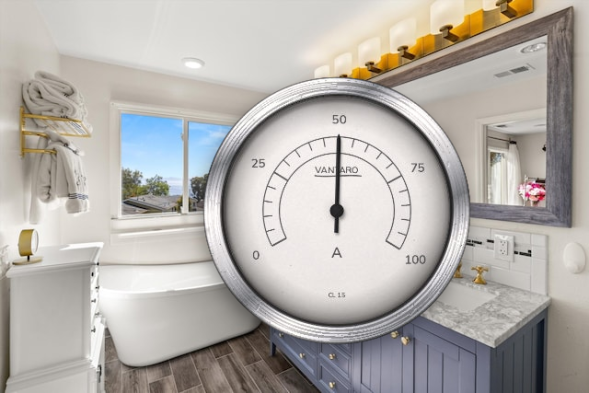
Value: 50 A
